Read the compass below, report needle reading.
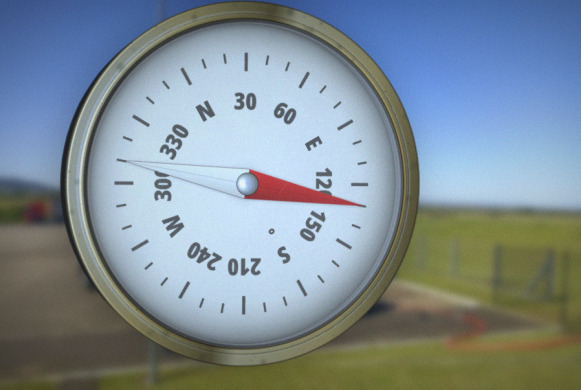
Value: 130 °
